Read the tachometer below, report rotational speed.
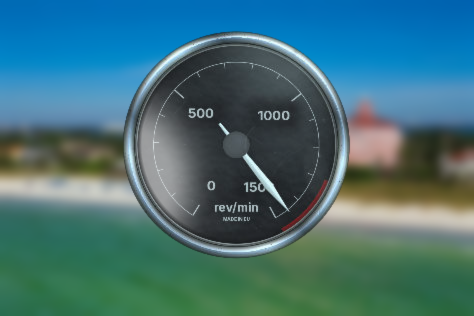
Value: 1450 rpm
